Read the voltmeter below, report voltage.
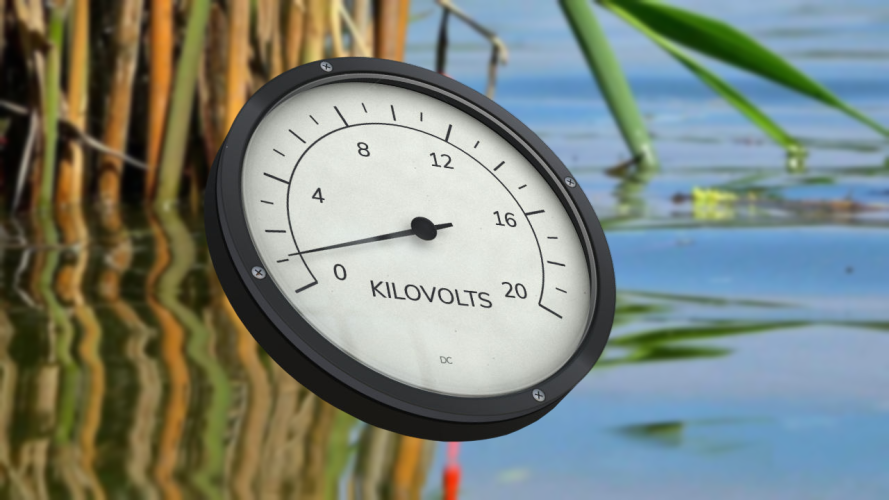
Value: 1 kV
